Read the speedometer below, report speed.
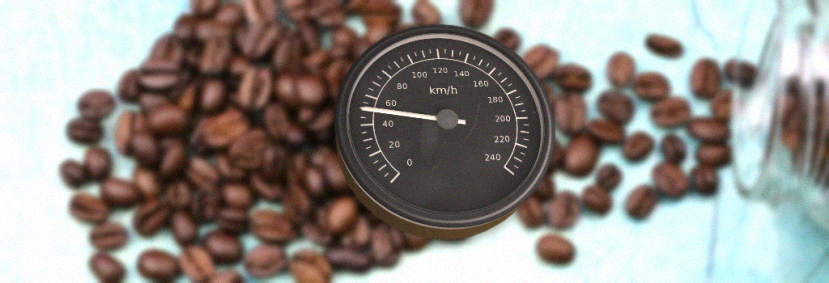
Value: 50 km/h
